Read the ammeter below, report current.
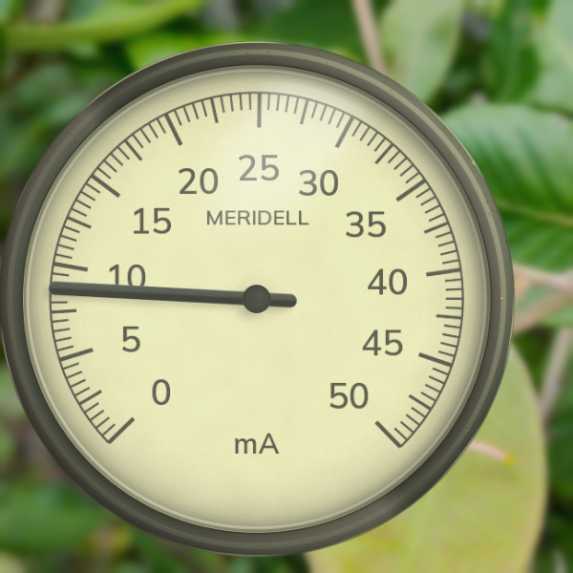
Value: 8.75 mA
